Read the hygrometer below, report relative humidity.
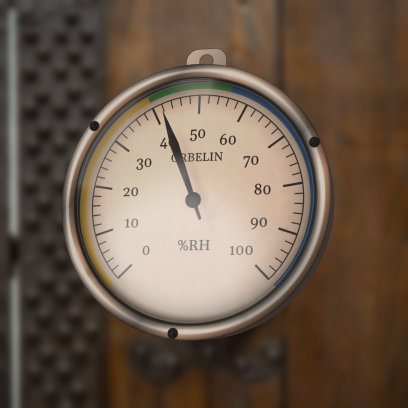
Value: 42 %
